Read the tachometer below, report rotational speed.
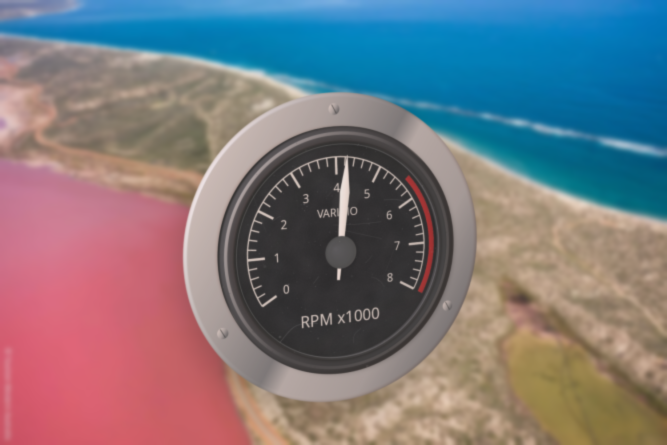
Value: 4200 rpm
